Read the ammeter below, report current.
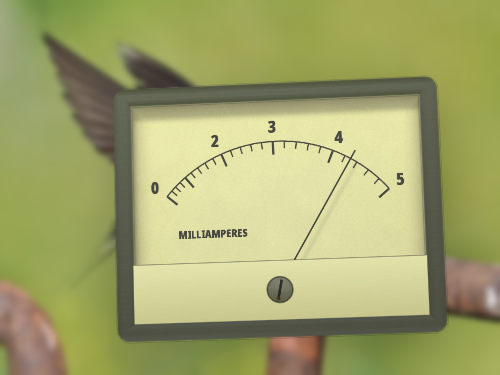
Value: 4.3 mA
